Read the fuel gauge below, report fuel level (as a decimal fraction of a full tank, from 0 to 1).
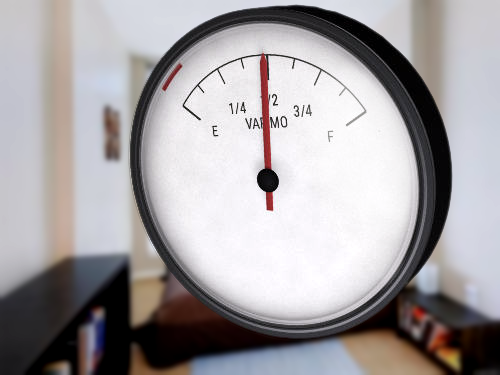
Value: 0.5
